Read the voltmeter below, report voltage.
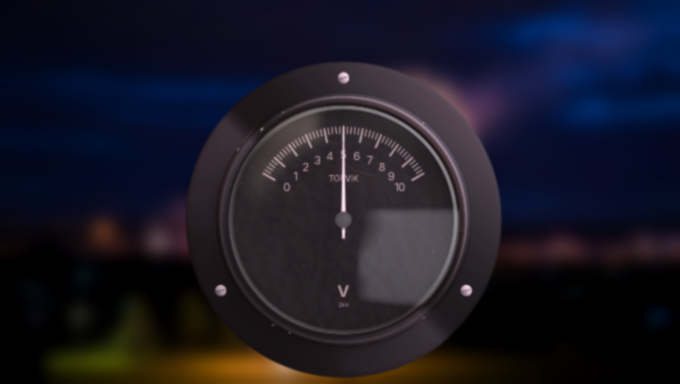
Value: 5 V
